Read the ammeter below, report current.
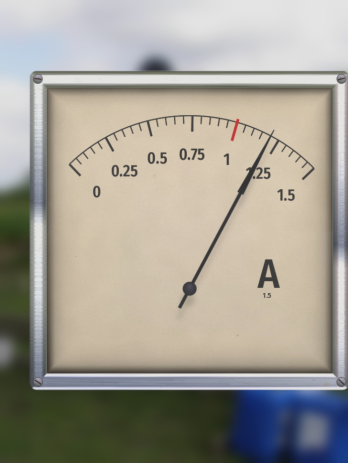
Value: 1.2 A
